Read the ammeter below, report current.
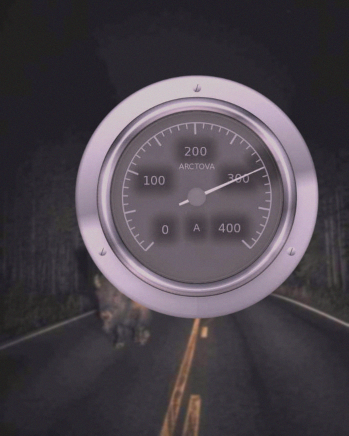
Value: 300 A
